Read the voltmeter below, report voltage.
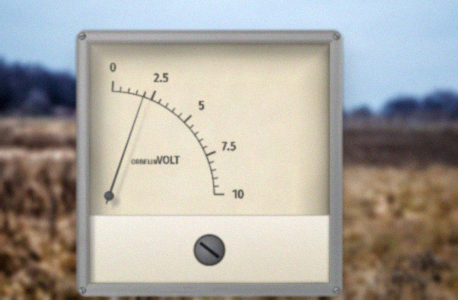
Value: 2 V
